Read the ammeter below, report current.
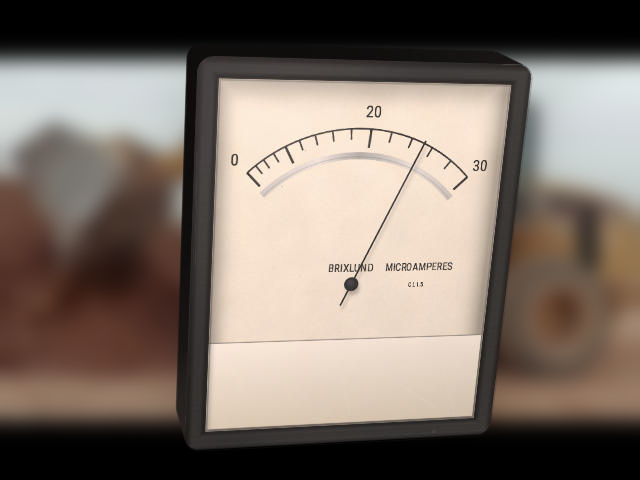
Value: 25 µA
